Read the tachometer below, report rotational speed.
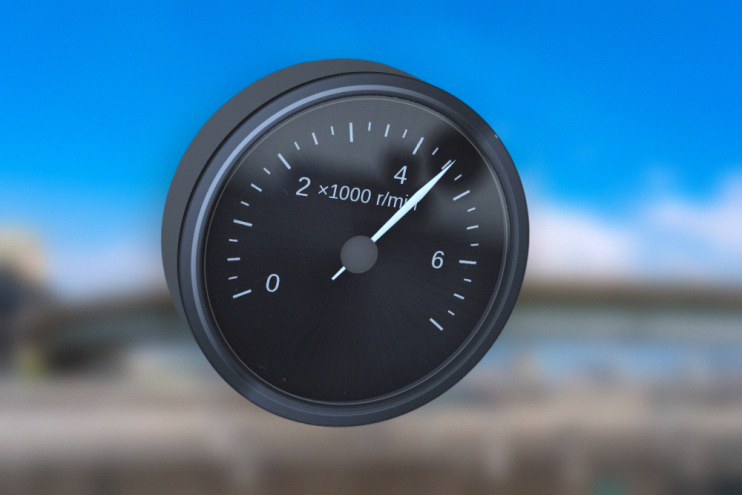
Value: 4500 rpm
